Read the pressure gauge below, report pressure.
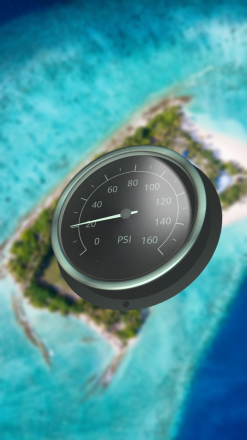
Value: 20 psi
